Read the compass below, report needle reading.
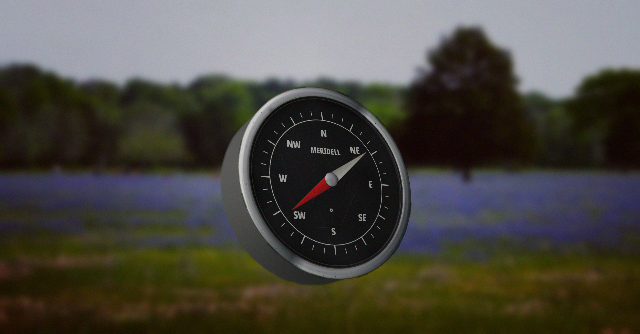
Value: 235 °
